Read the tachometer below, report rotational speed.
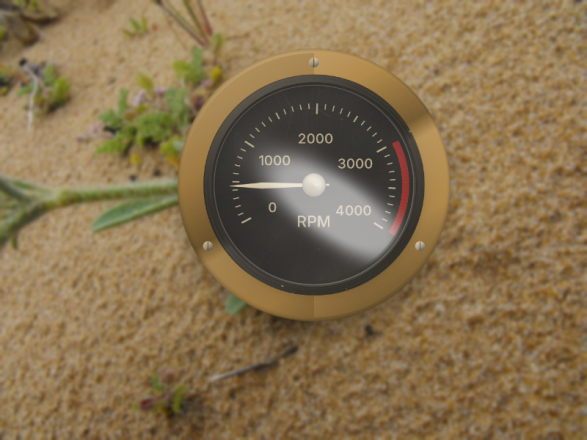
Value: 450 rpm
